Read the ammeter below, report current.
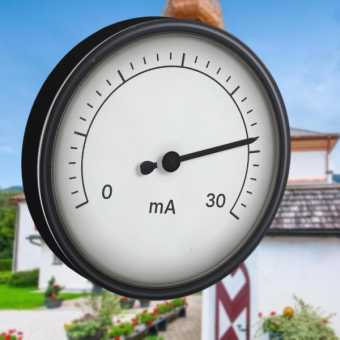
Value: 24 mA
